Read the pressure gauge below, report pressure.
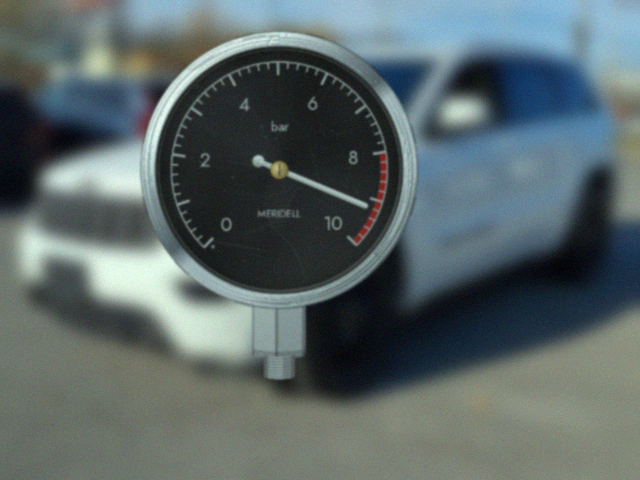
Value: 9.2 bar
